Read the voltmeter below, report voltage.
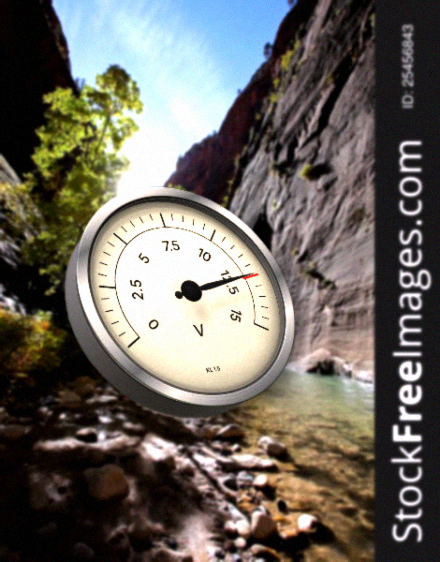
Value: 12.5 V
